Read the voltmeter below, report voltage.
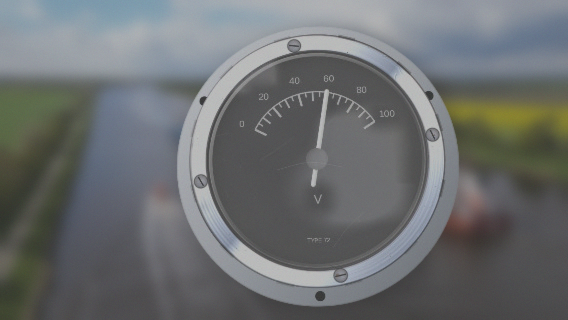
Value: 60 V
